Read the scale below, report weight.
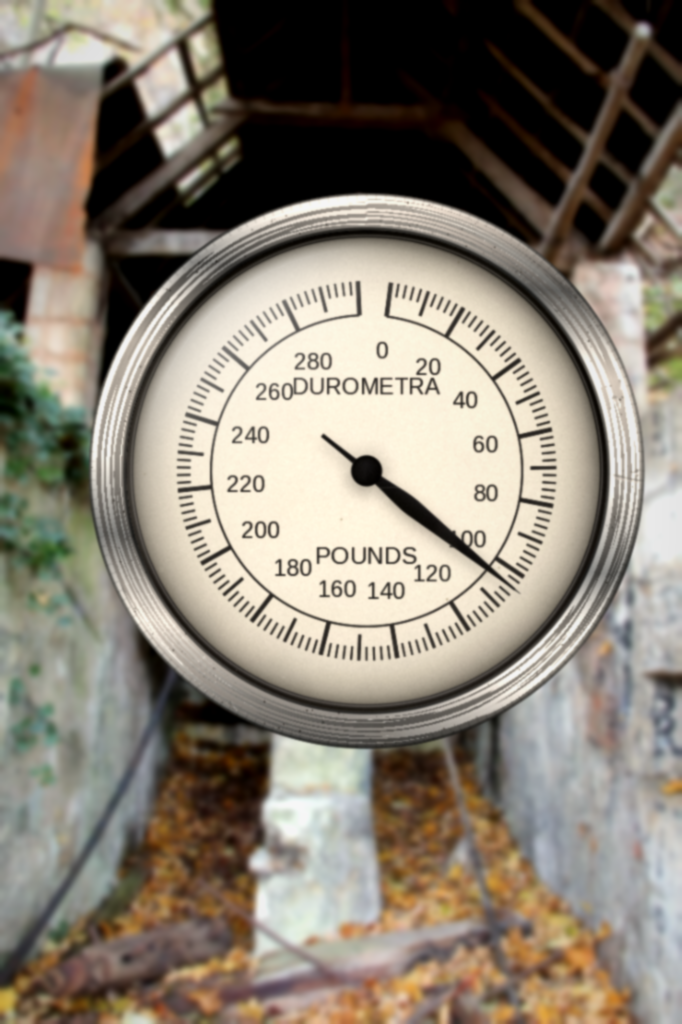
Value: 104 lb
